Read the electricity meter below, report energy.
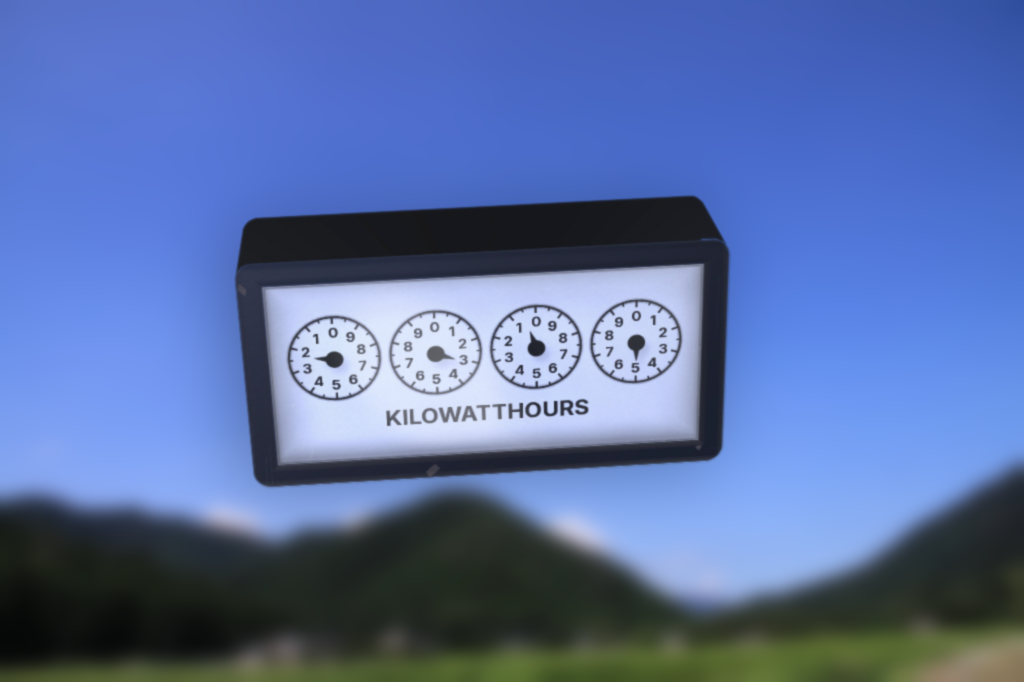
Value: 2305 kWh
